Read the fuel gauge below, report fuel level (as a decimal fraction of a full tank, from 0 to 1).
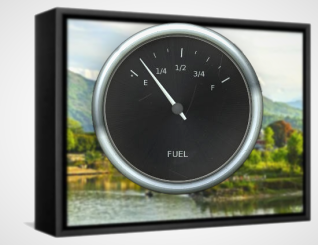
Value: 0.125
